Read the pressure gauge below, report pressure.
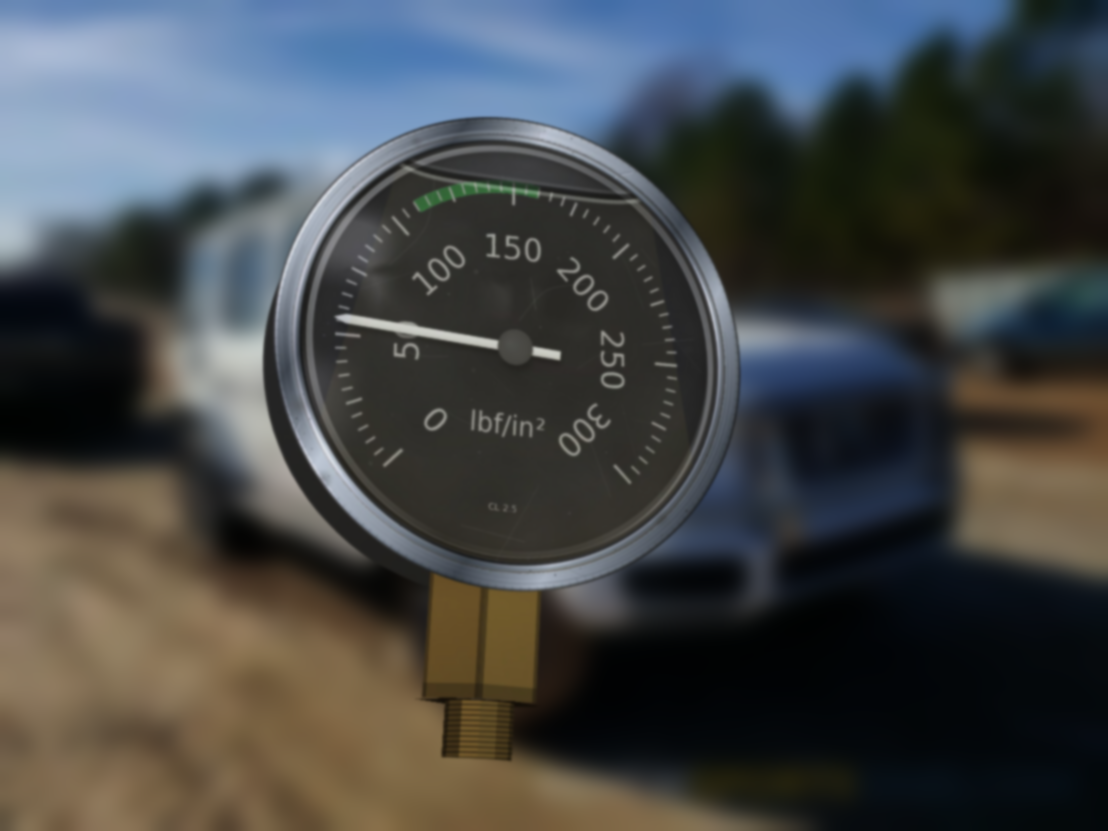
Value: 55 psi
